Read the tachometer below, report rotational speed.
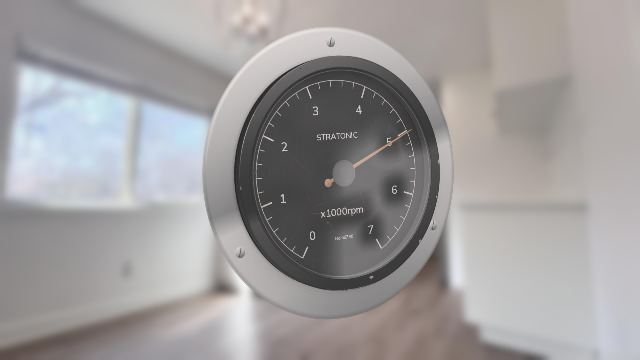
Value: 5000 rpm
